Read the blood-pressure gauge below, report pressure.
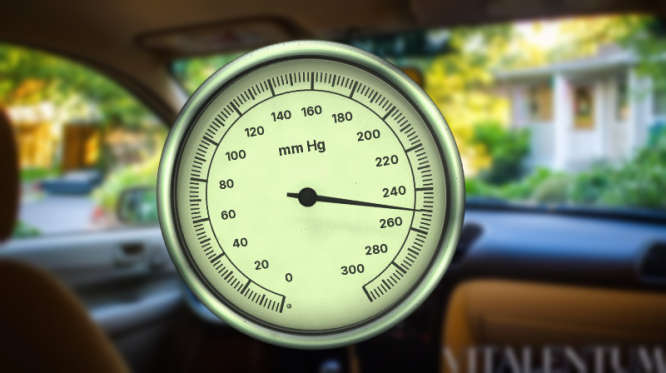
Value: 250 mmHg
